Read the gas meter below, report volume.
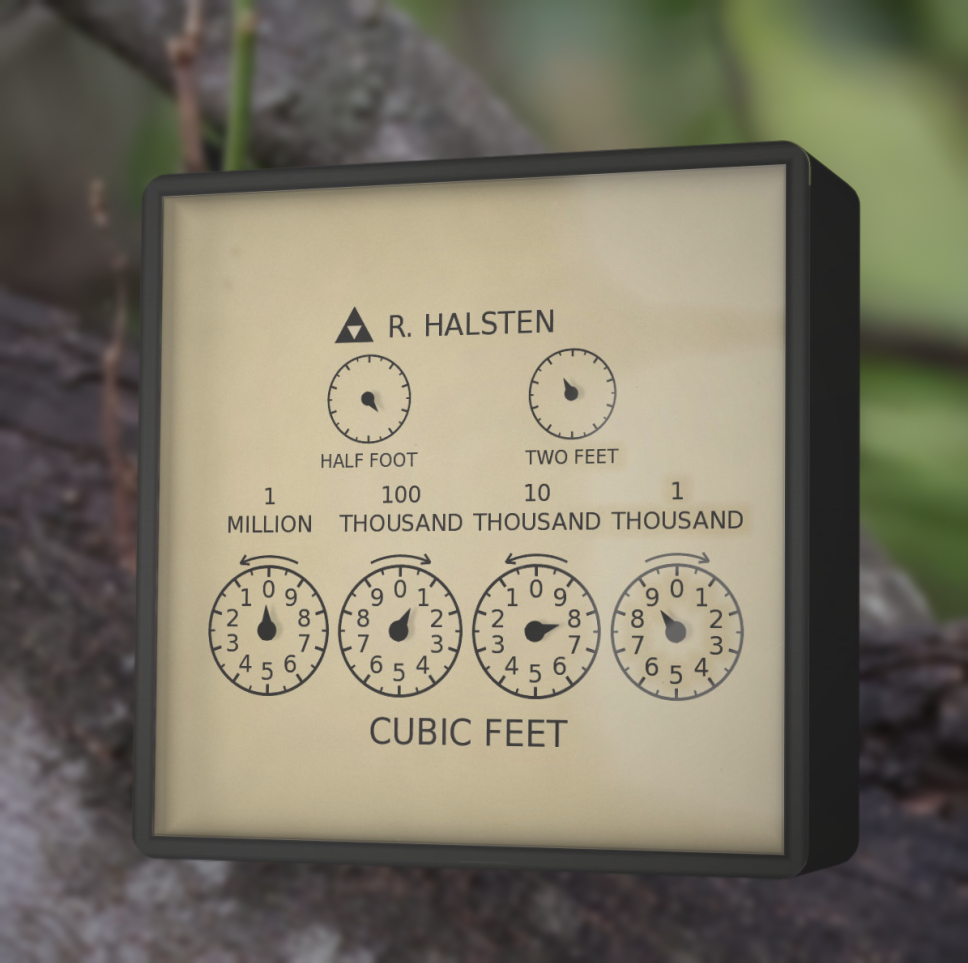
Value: 7900 ft³
